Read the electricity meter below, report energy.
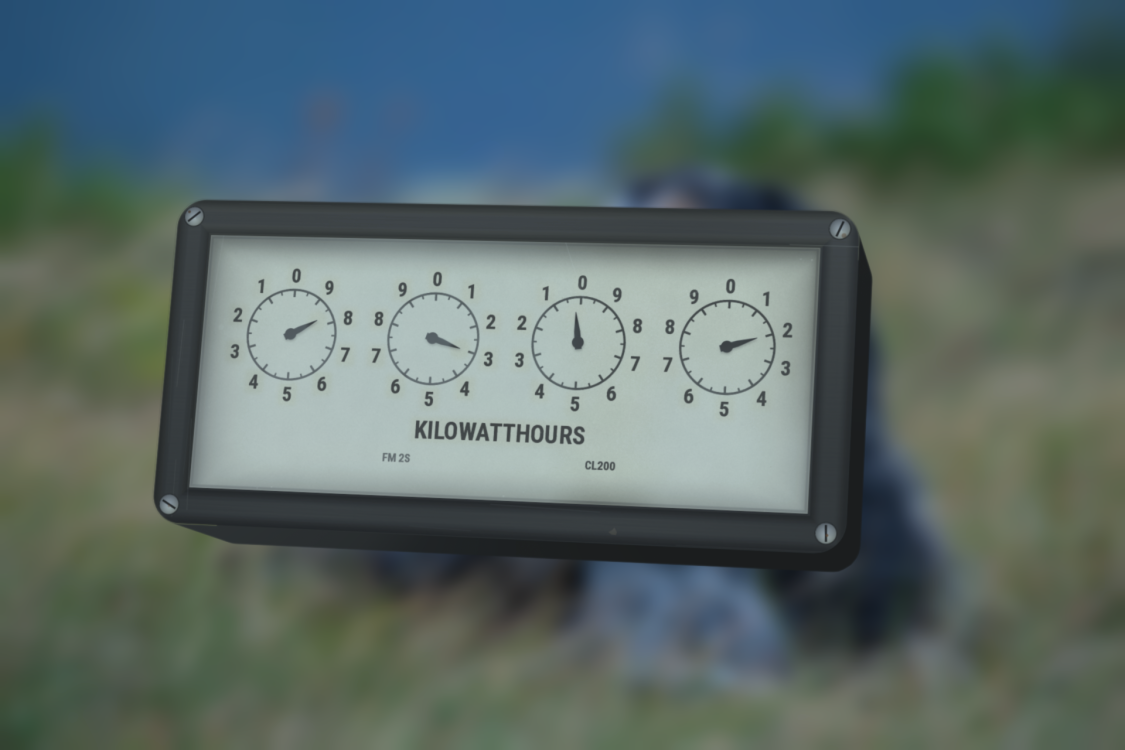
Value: 8302 kWh
